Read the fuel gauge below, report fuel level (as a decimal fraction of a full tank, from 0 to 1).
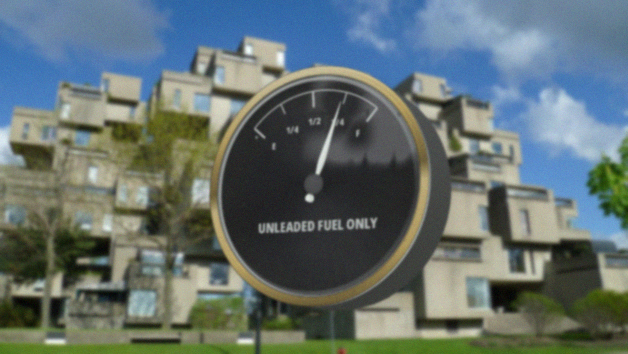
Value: 0.75
